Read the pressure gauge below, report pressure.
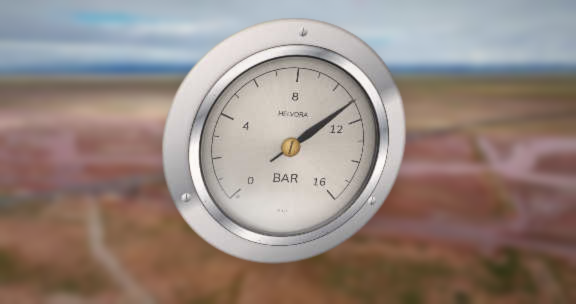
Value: 11 bar
